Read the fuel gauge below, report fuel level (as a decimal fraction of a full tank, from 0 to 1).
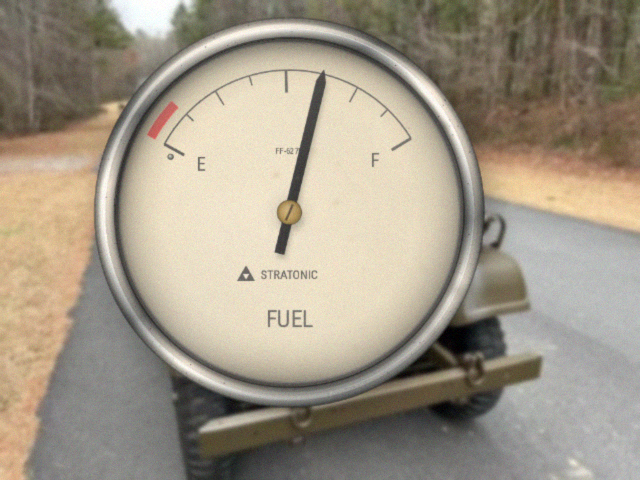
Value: 0.625
